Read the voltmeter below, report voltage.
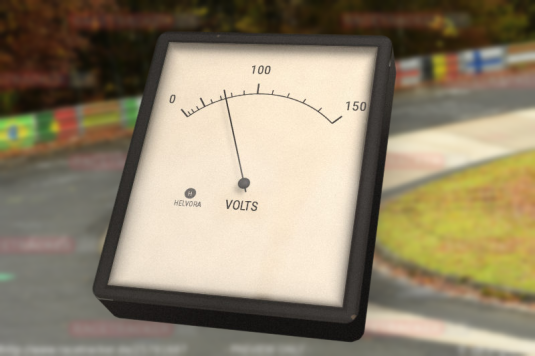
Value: 75 V
